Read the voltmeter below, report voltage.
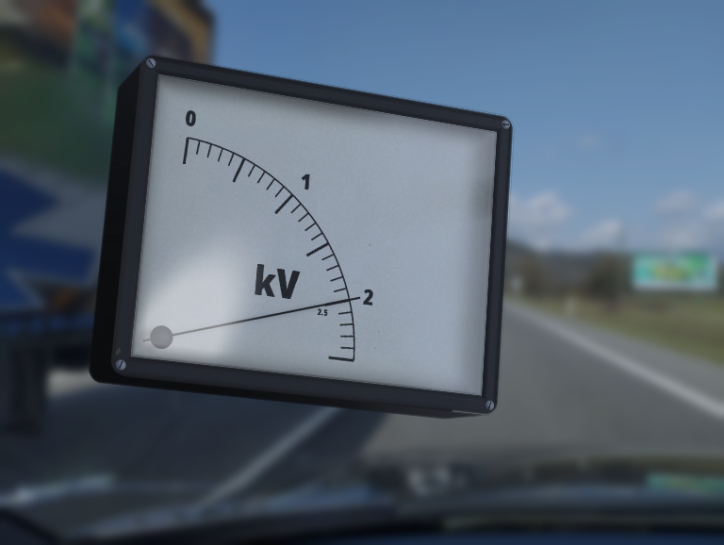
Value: 2 kV
